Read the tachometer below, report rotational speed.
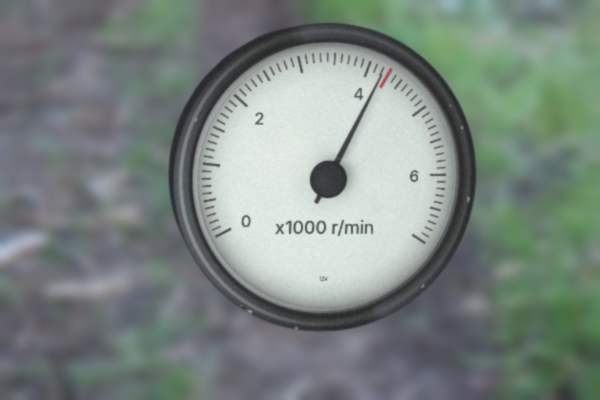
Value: 4200 rpm
